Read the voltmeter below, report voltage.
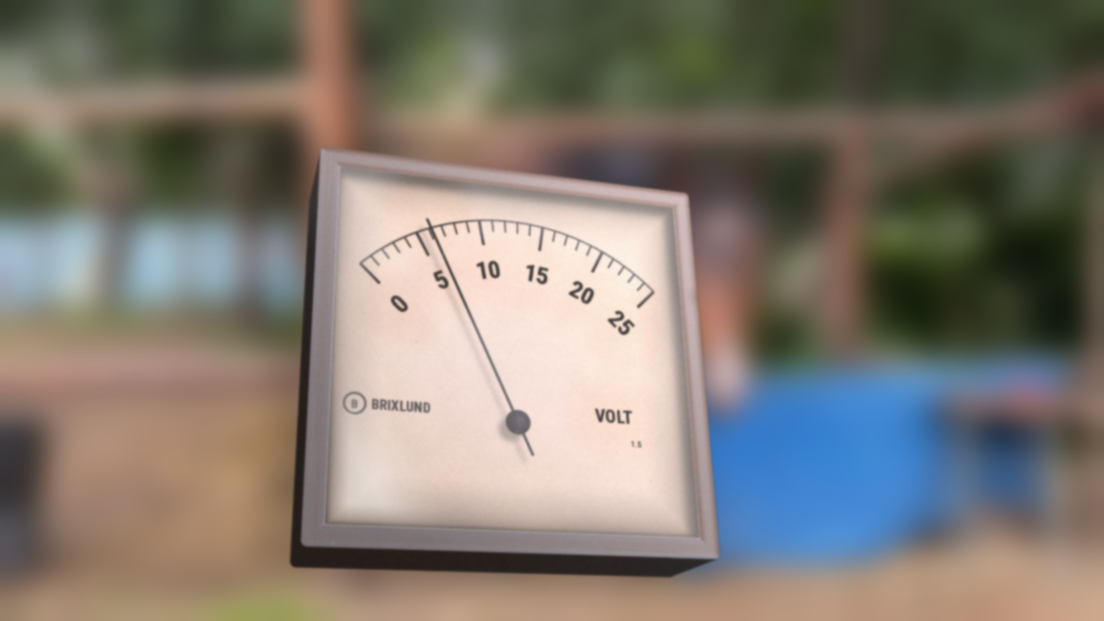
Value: 6 V
